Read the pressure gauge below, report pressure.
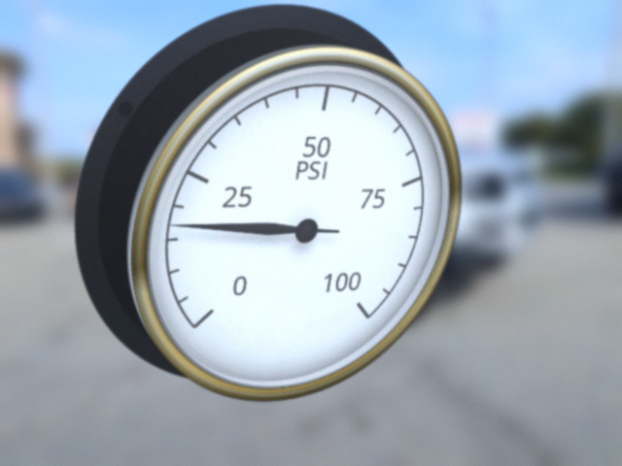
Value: 17.5 psi
